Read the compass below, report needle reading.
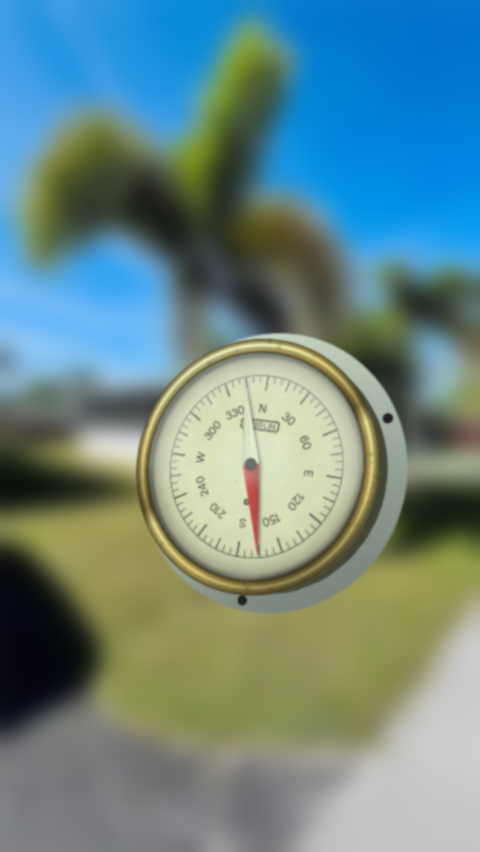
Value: 165 °
